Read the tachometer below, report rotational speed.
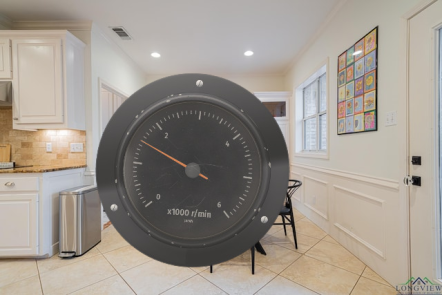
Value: 1500 rpm
